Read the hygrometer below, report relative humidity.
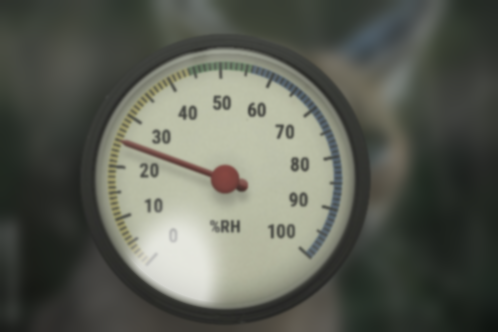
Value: 25 %
